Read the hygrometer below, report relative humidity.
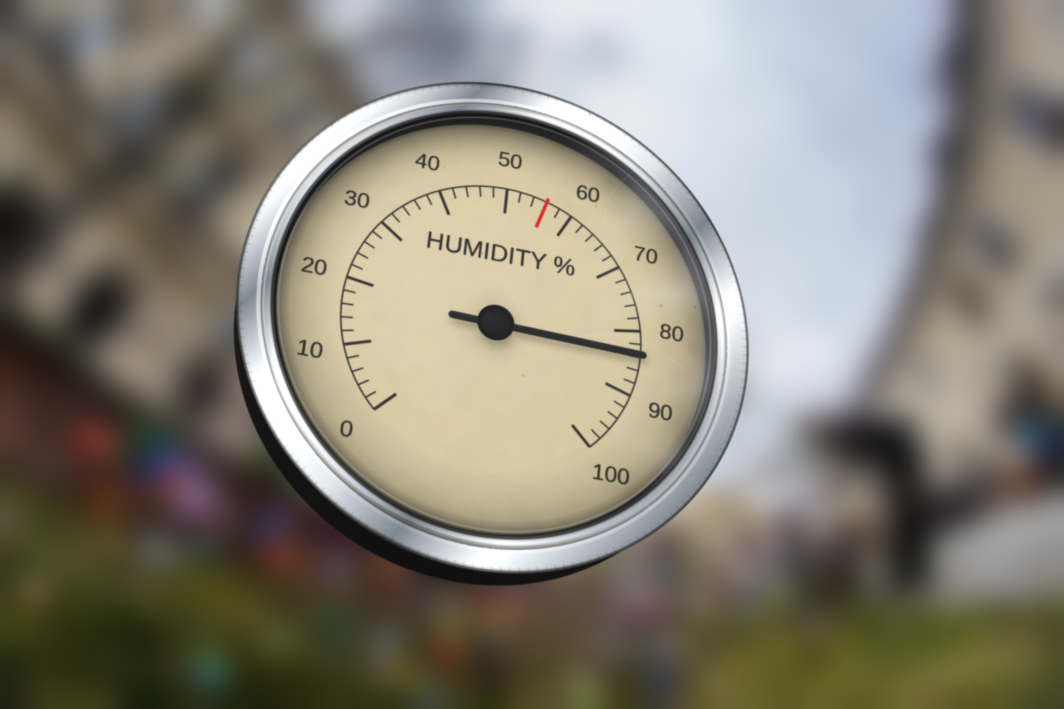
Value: 84 %
